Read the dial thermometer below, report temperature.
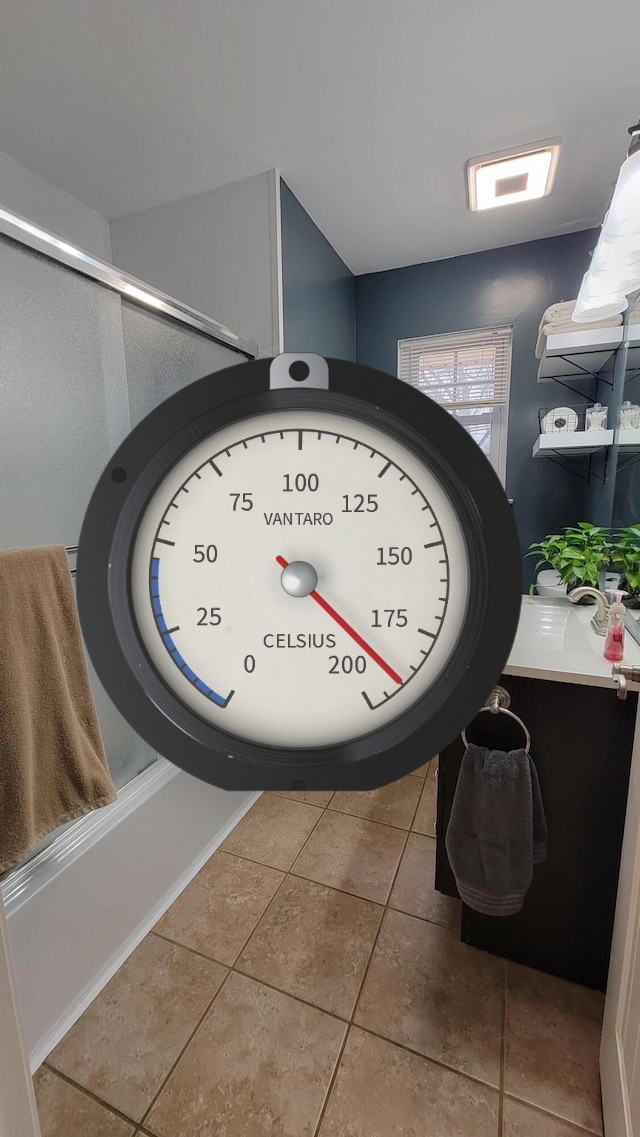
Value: 190 °C
